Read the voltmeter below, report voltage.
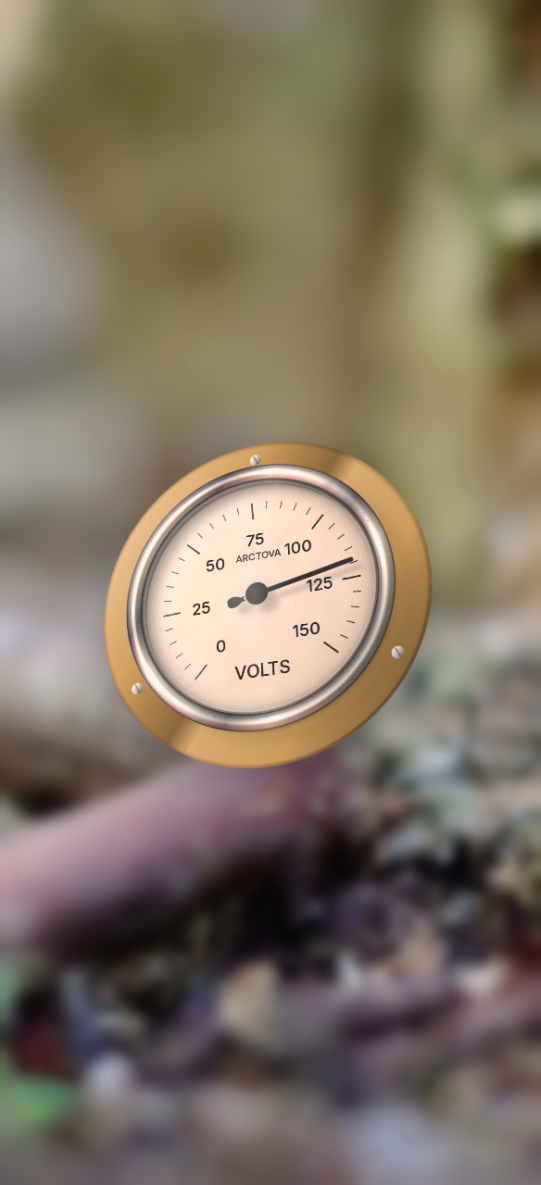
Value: 120 V
